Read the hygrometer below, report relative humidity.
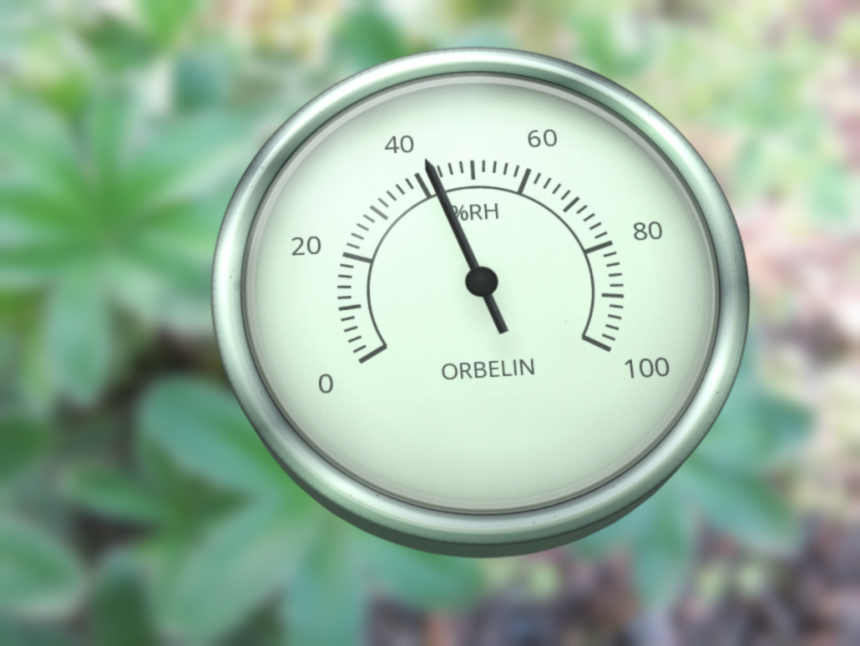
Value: 42 %
